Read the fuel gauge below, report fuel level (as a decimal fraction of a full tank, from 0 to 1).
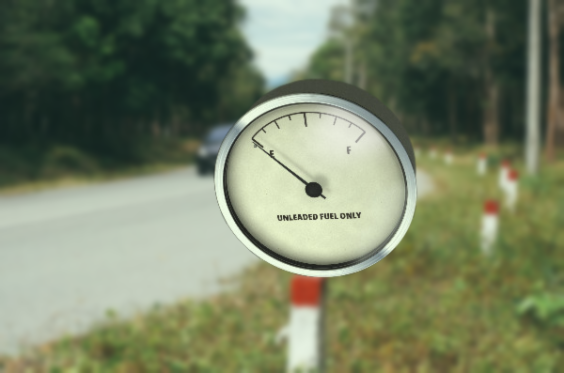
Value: 0
